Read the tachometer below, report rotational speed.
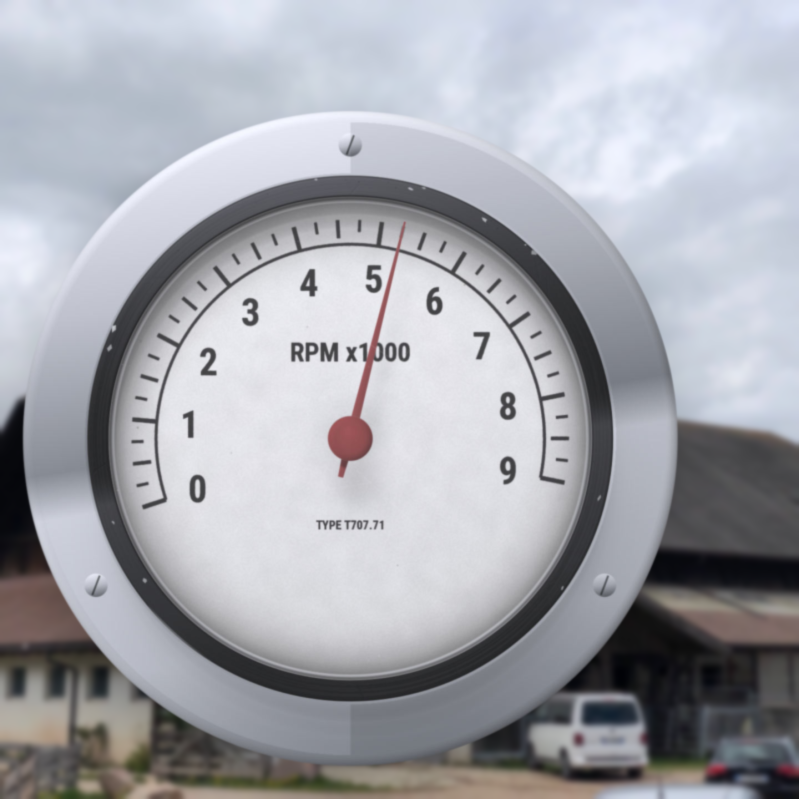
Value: 5250 rpm
